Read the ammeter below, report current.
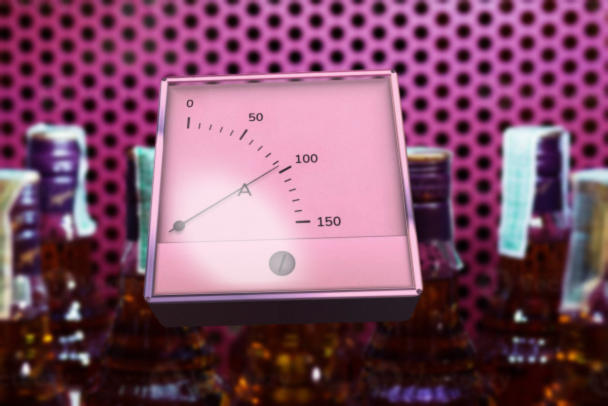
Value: 95 A
